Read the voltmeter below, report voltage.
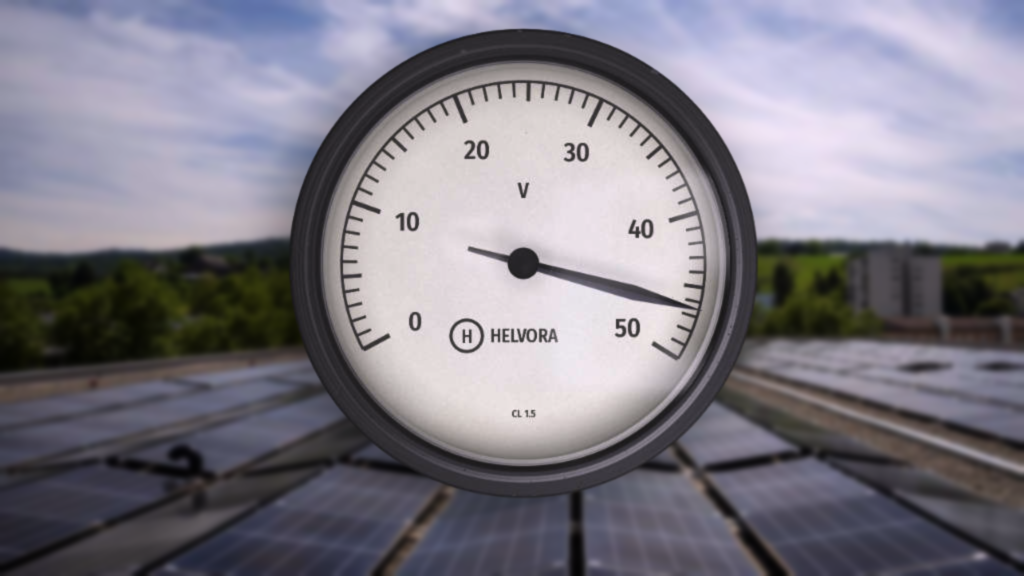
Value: 46.5 V
